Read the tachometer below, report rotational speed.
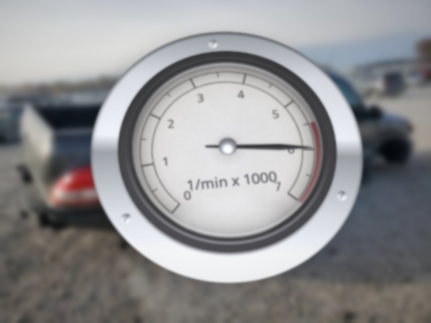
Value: 6000 rpm
